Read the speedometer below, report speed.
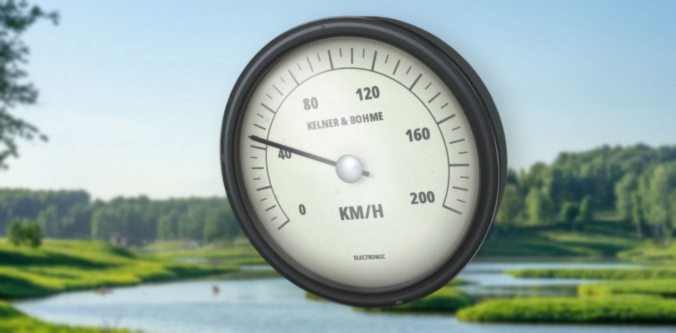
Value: 45 km/h
